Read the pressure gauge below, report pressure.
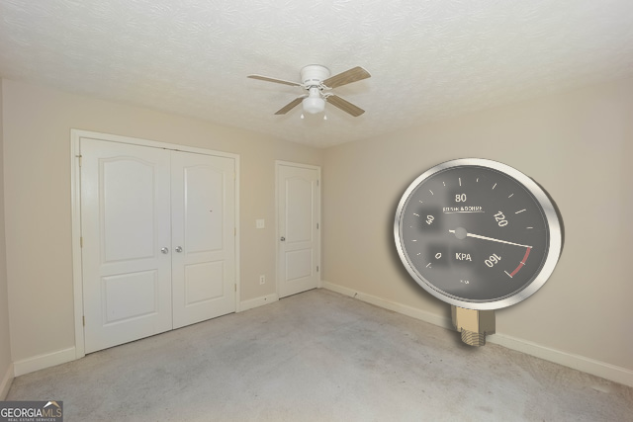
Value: 140 kPa
